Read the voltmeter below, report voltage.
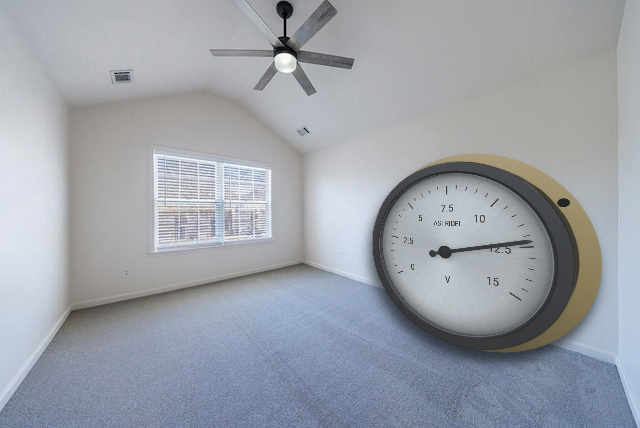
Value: 12.25 V
